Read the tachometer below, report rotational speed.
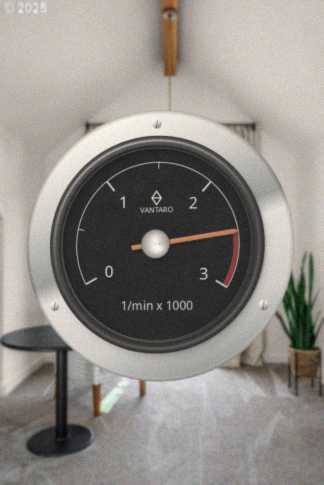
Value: 2500 rpm
